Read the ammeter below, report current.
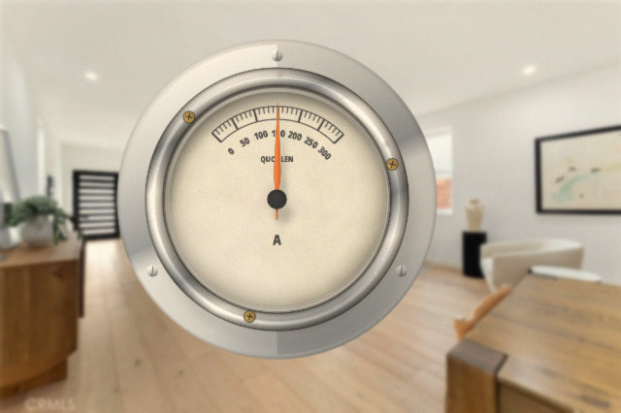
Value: 150 A
